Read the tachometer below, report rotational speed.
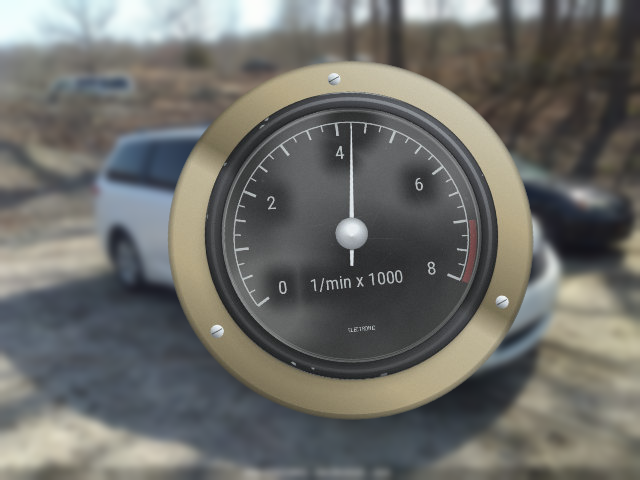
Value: 4250 rpm
